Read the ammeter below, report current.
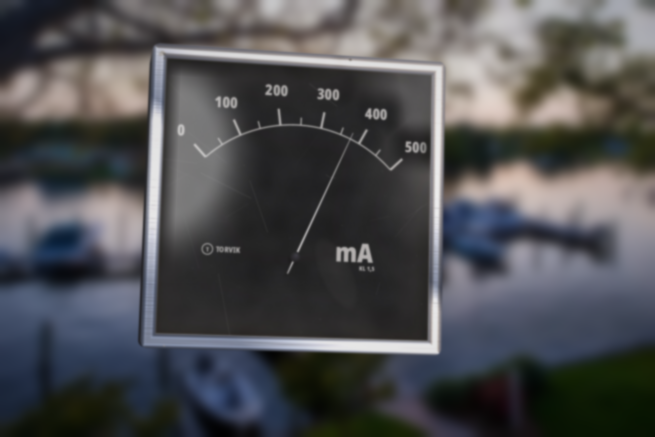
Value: 375 mA
